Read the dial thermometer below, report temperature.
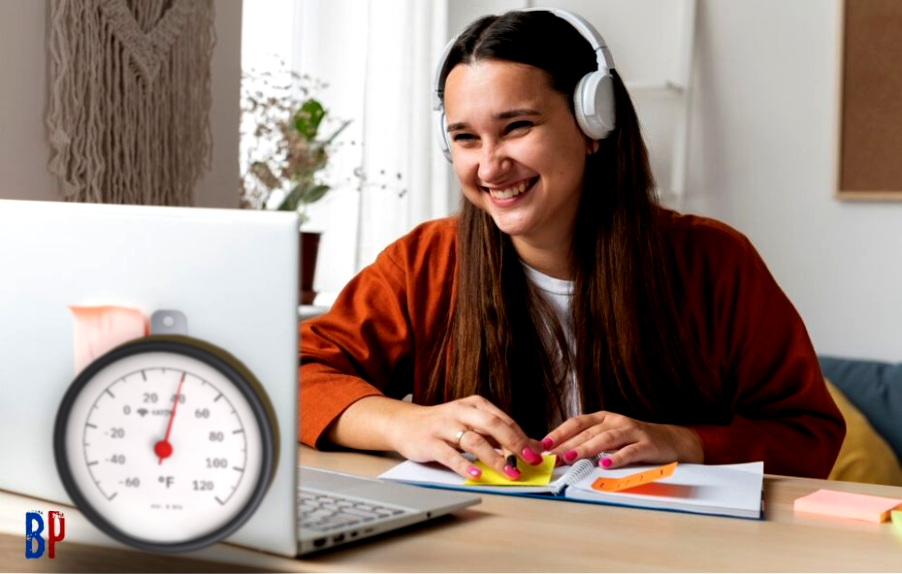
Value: 40 °F
